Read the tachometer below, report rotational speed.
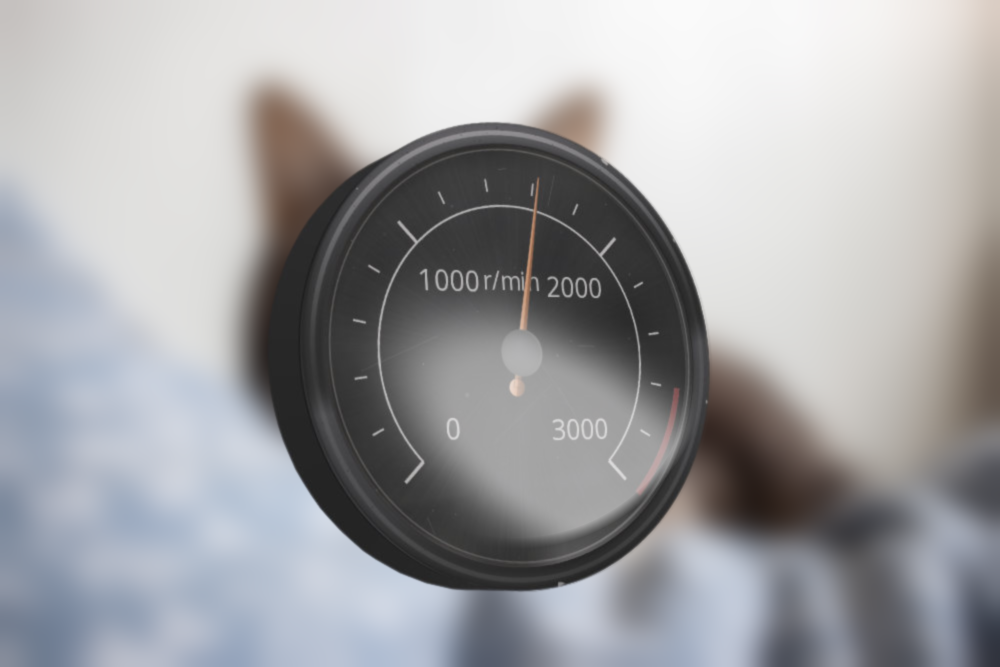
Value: 1600 rpm
